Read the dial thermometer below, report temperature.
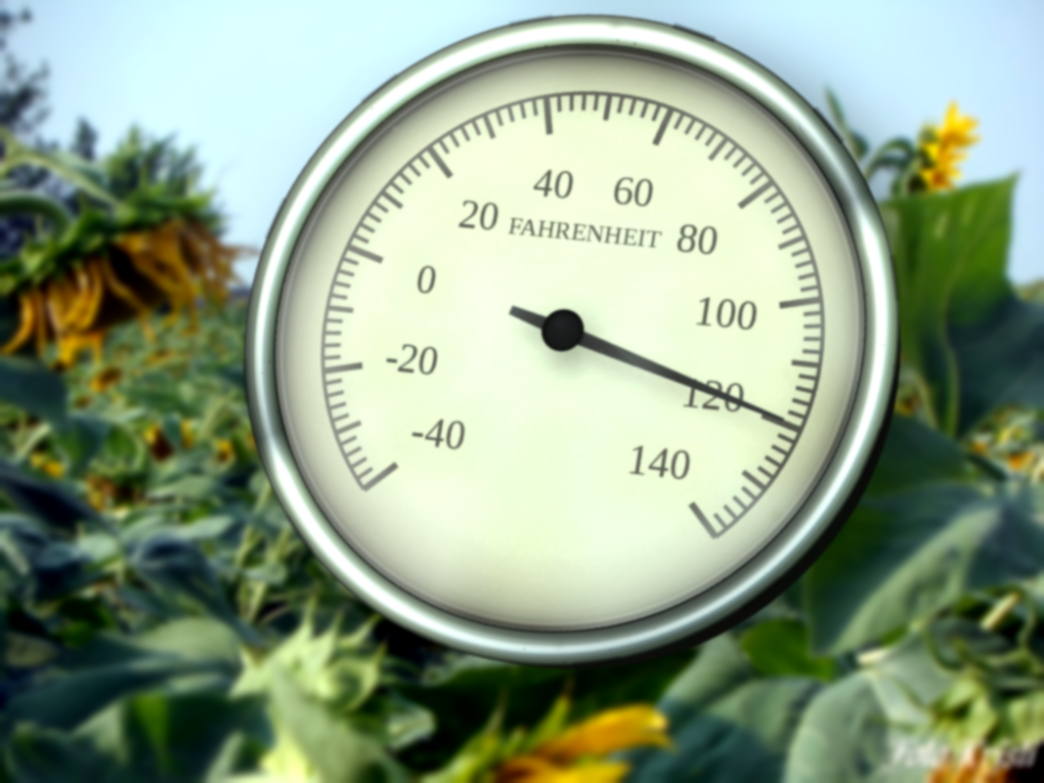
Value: 120 °F
